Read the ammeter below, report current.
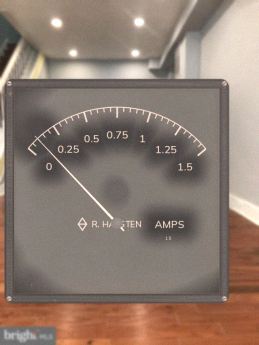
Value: 0.1 A
